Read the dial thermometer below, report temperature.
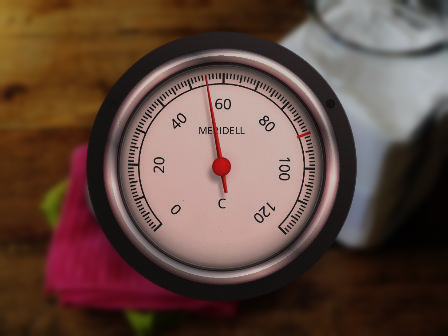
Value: 55 °C
